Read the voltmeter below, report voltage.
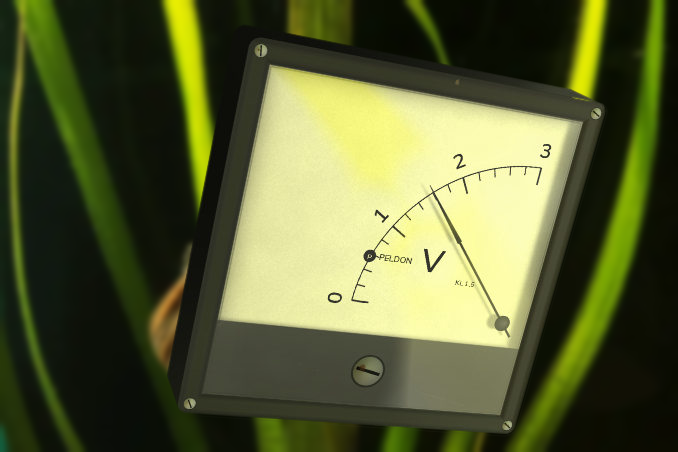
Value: 1.6 V
